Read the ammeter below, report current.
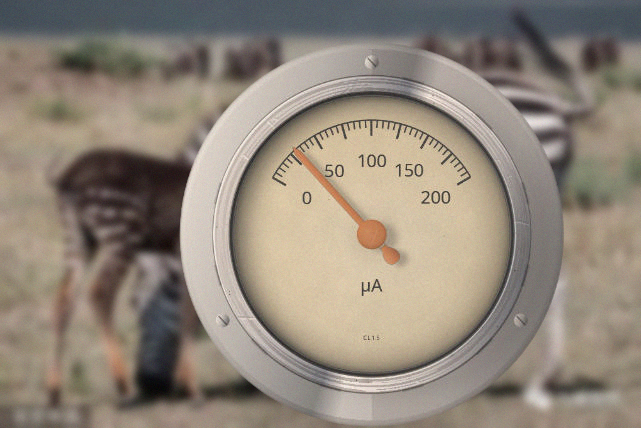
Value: 30 µA
